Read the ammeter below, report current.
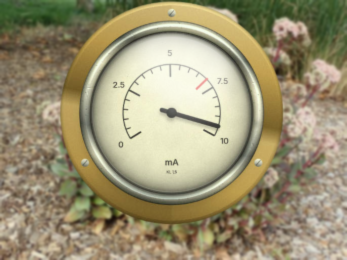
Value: 9.5 mA
